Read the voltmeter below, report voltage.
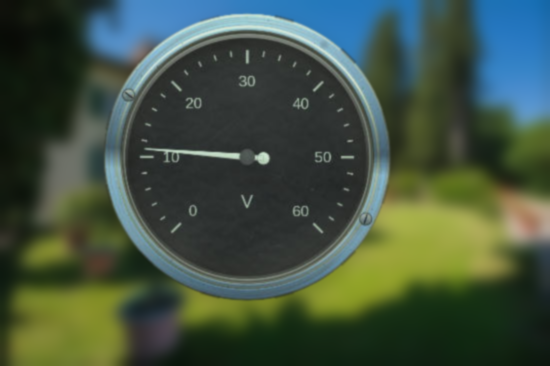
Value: 11 V
